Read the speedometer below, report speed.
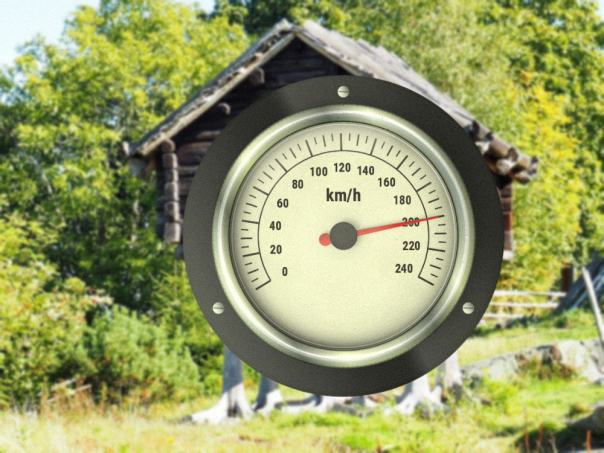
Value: 200 km/h
